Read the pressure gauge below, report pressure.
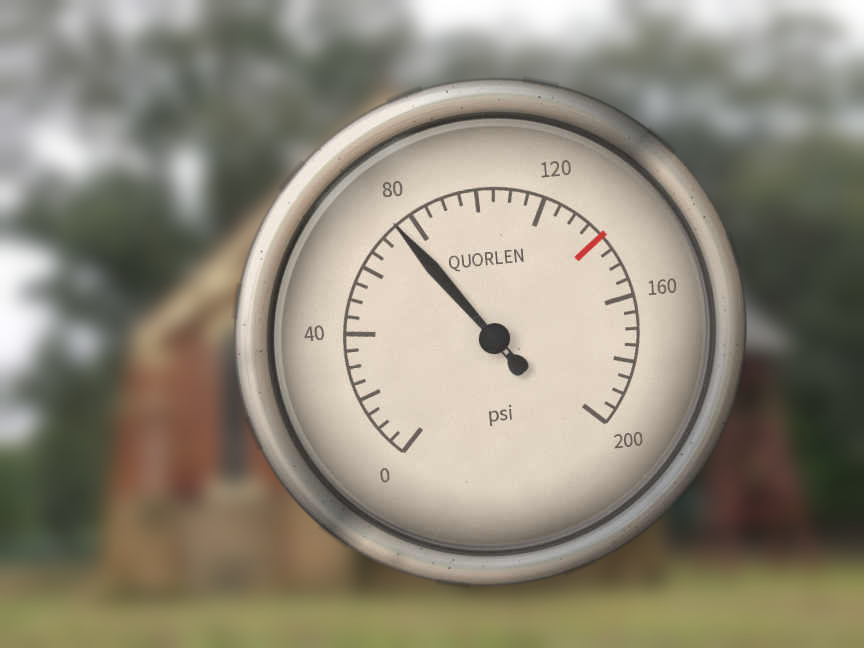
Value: 75 psi
